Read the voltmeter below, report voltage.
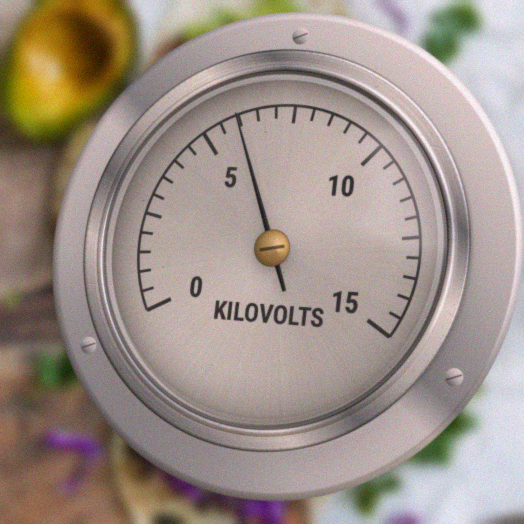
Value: 6 kV
